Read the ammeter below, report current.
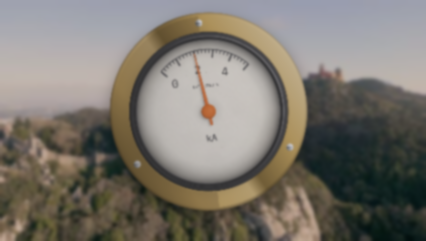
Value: 2 kA
